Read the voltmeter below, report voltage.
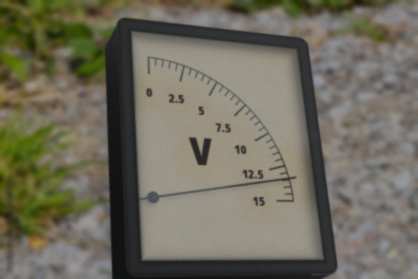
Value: 13.5 V
